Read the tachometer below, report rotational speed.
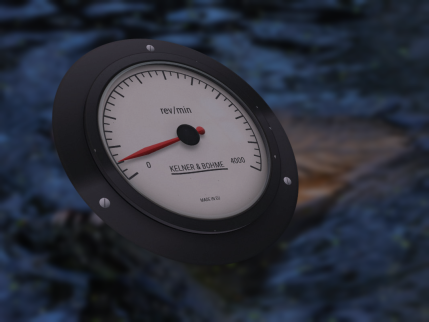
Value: 200 rpm
